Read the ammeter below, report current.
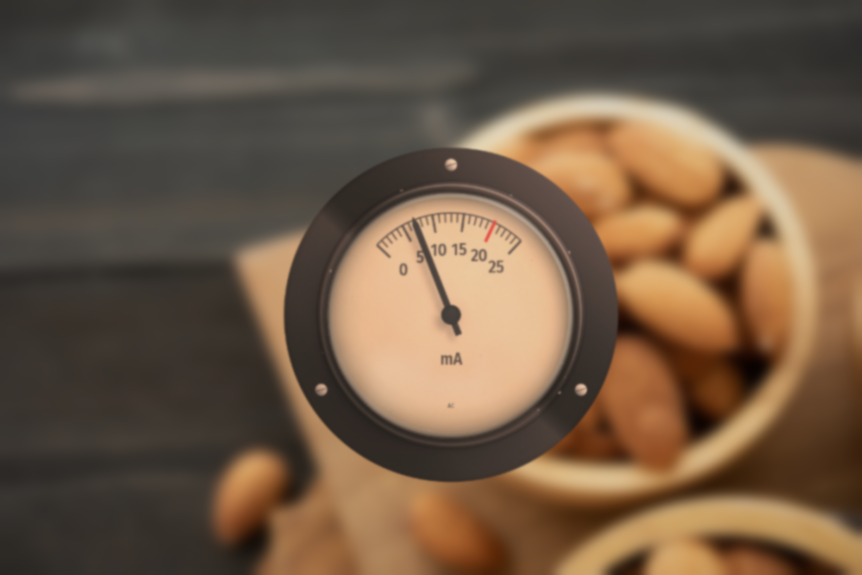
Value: 7 mA
